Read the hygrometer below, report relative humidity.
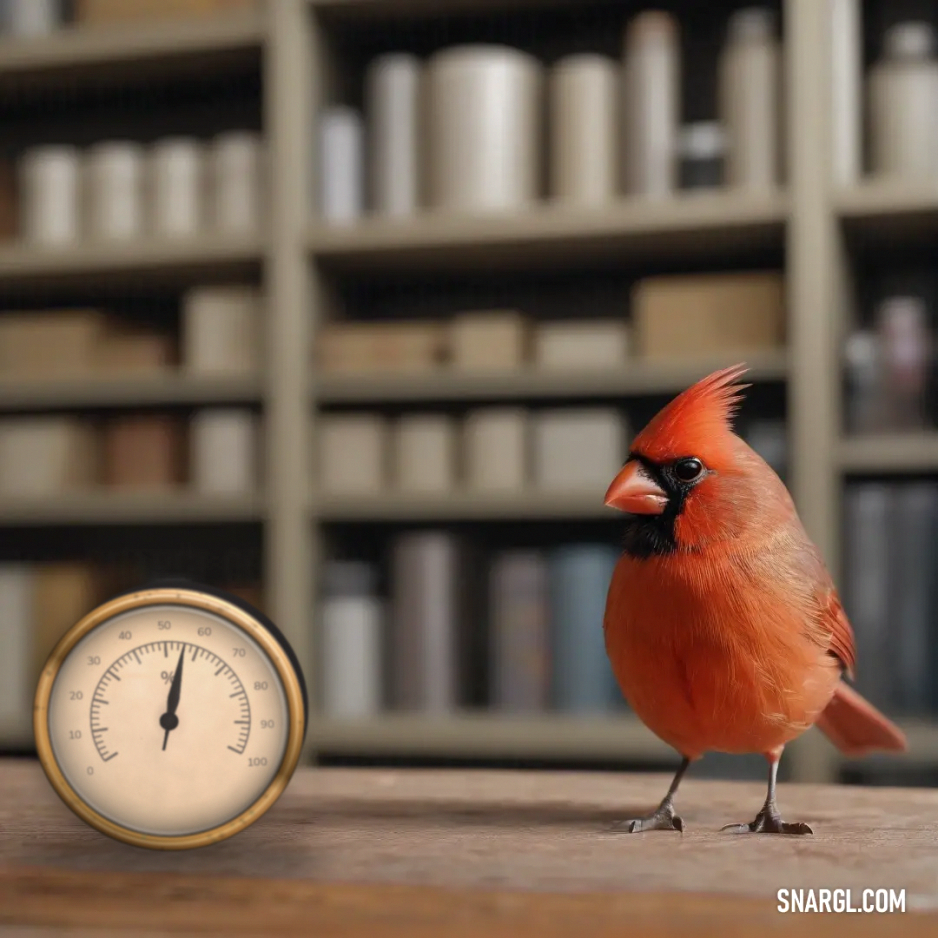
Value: 56 %
